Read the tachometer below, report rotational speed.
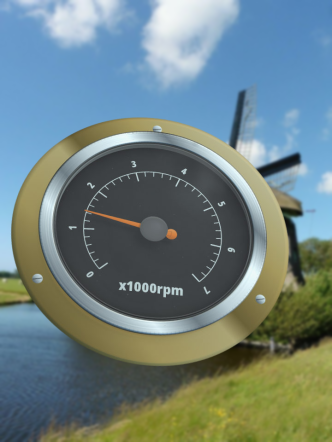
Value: 1400 rpm
